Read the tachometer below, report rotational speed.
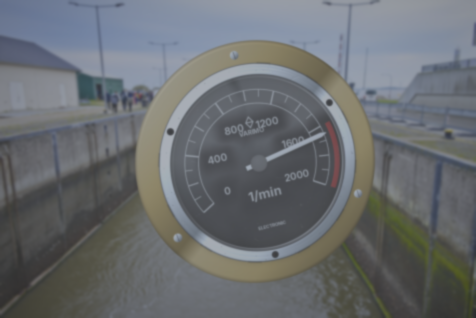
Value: 1650 rpm
